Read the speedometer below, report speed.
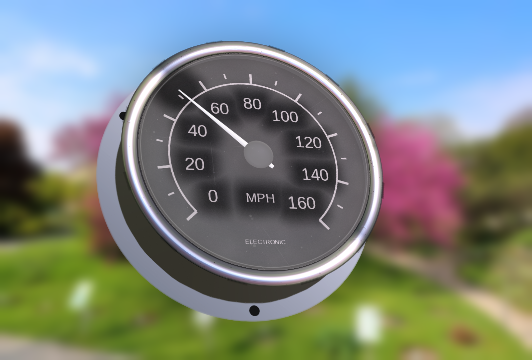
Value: 50 mph
